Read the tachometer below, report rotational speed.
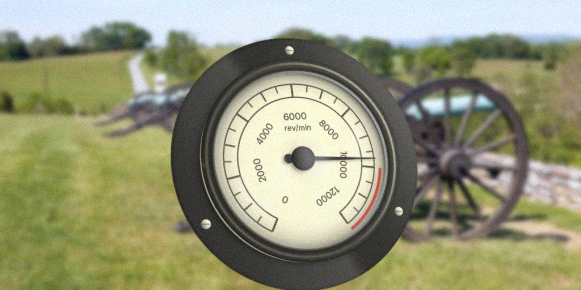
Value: 9750 rpm
